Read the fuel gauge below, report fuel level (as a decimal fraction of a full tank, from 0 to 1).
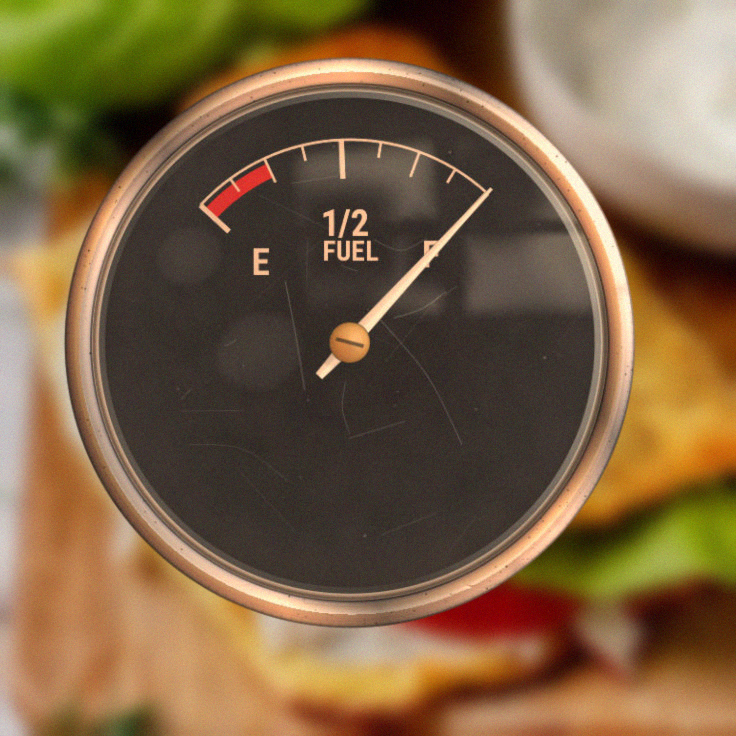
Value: 1
